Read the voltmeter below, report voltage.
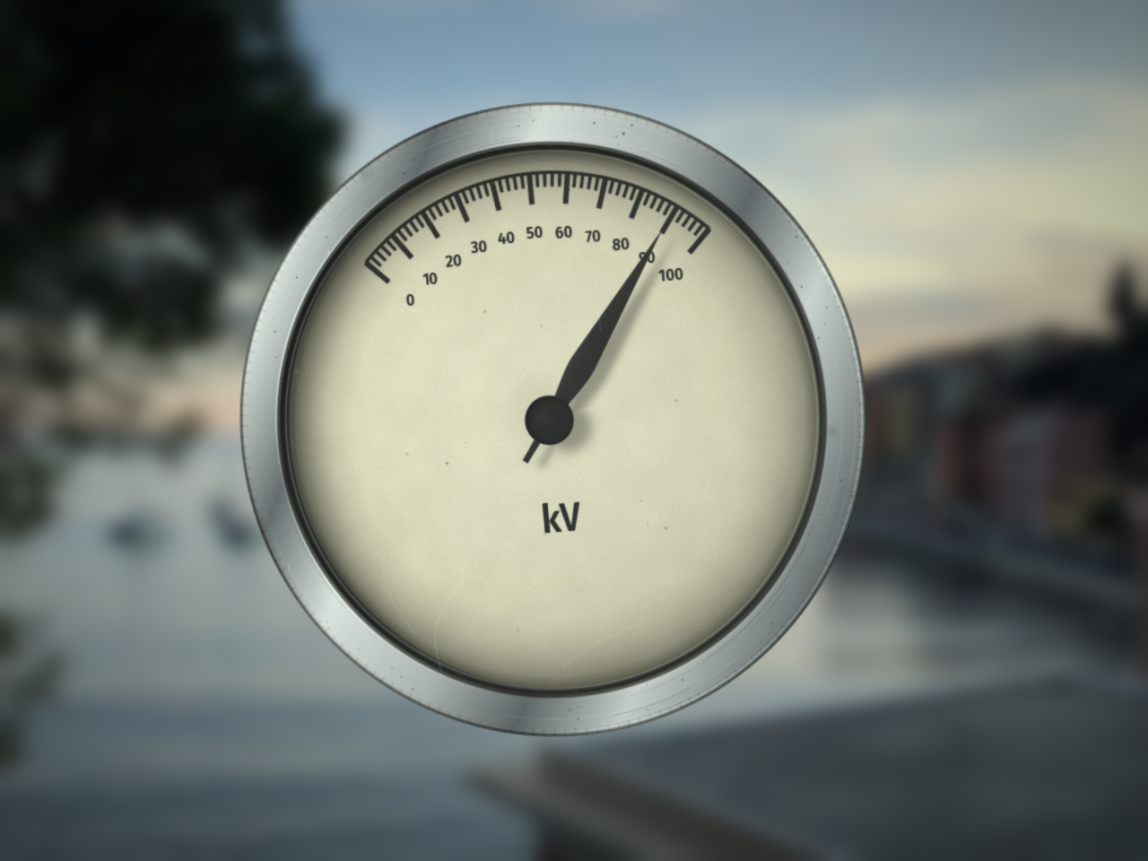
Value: 90 kV
